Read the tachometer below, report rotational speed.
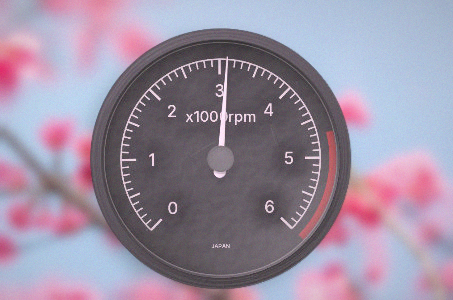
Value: 3100 rpm
